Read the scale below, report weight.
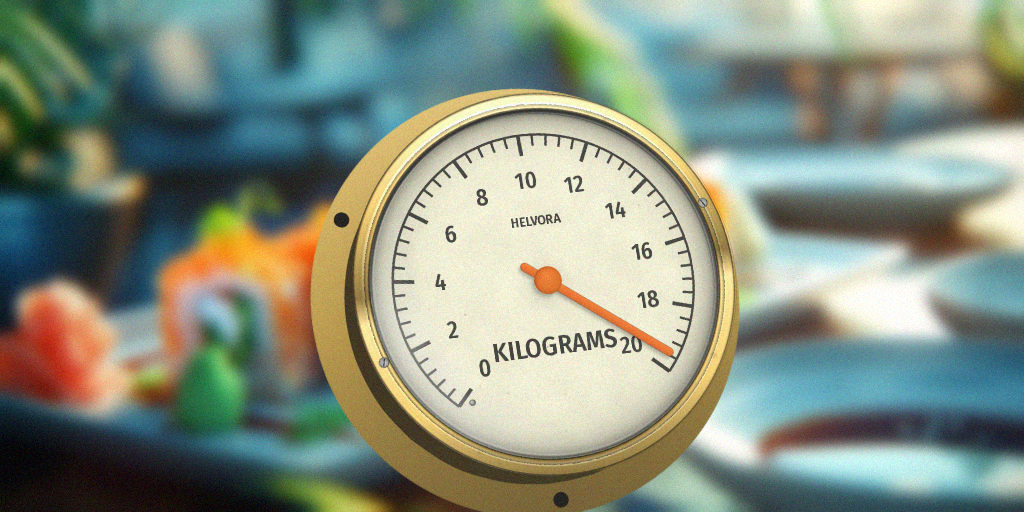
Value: 19.6 kg
